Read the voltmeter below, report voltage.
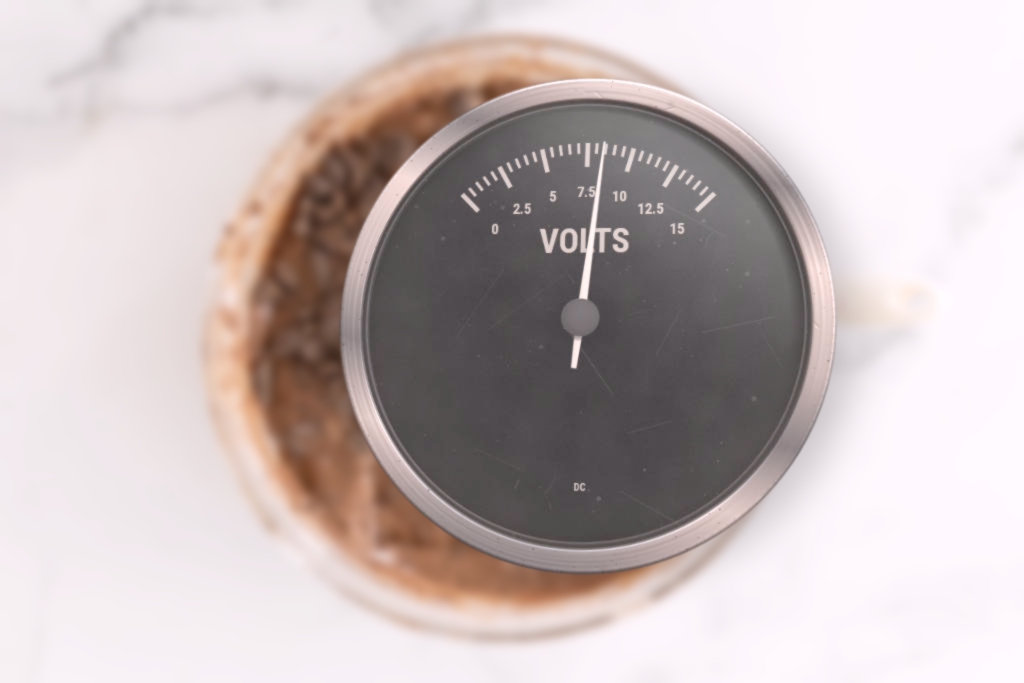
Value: 8.5 V
